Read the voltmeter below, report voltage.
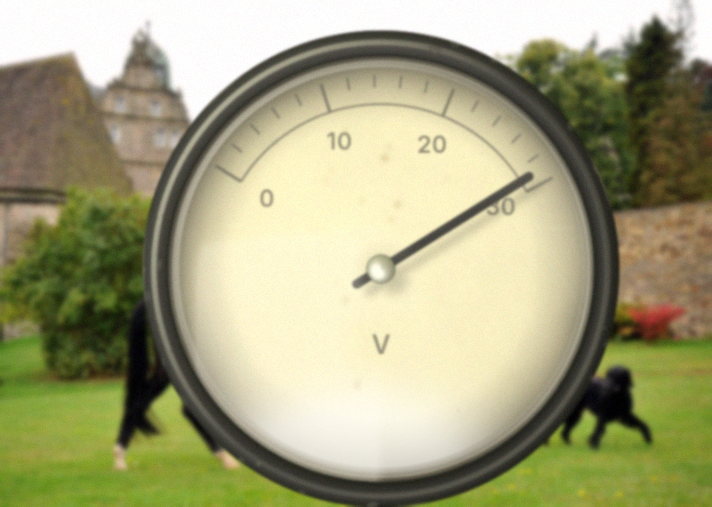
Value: 29 V
